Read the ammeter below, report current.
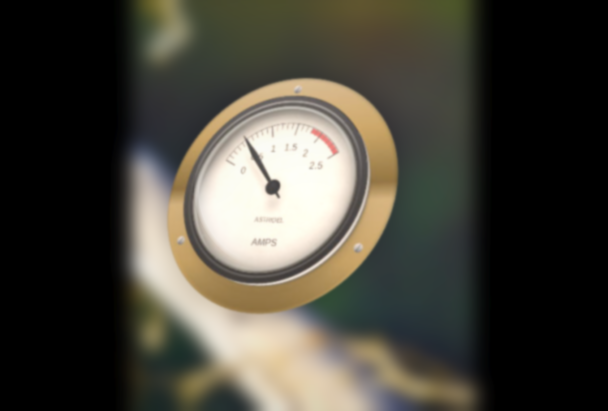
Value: 0.5 A
